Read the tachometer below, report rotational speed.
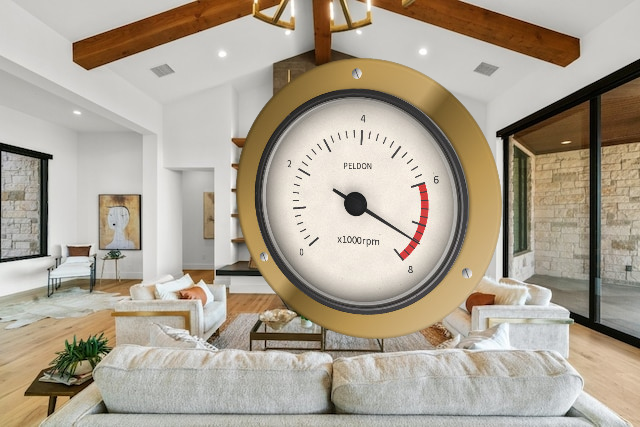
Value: 7400 rpm
